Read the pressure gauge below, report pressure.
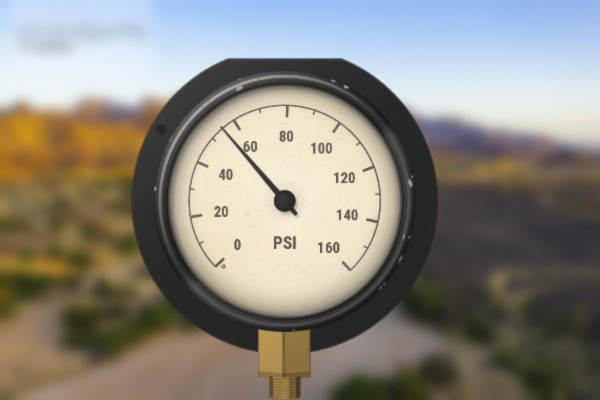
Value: 55 psi
